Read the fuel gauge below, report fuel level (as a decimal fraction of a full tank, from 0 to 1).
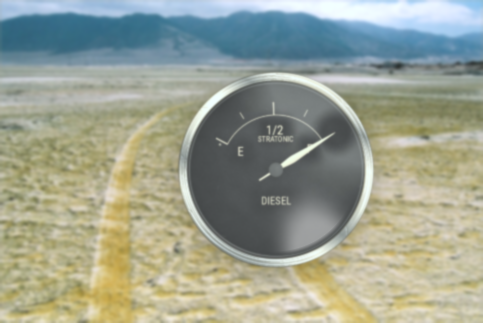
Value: 1
